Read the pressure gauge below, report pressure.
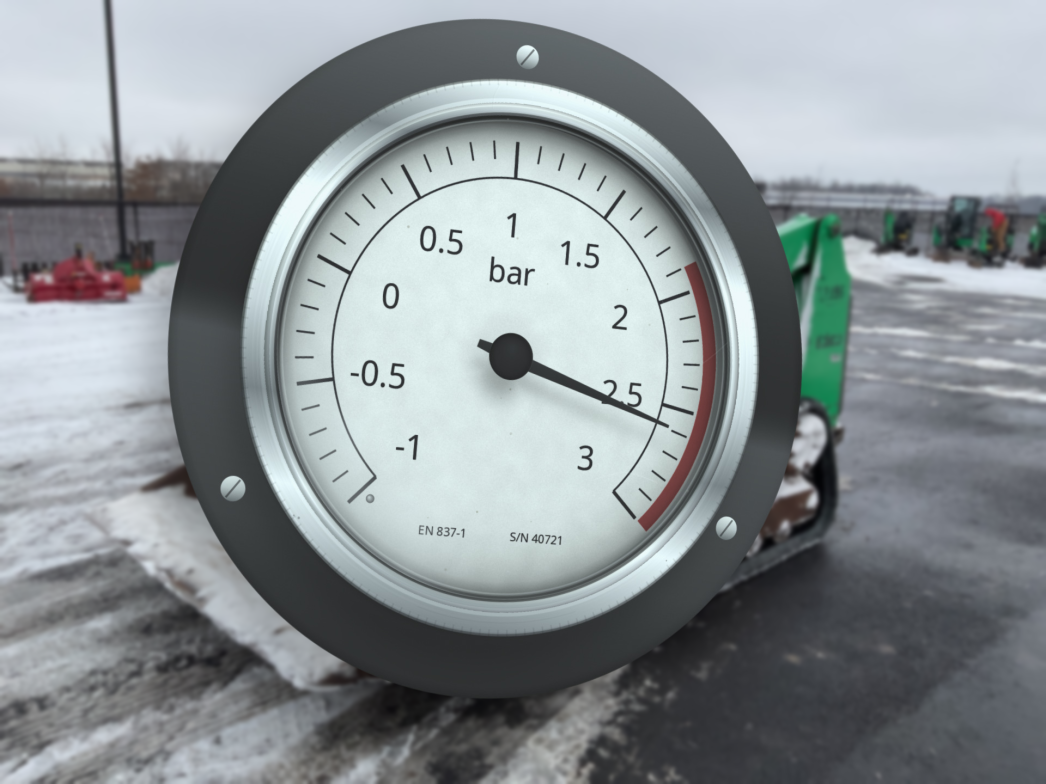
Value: 2.6 bar
